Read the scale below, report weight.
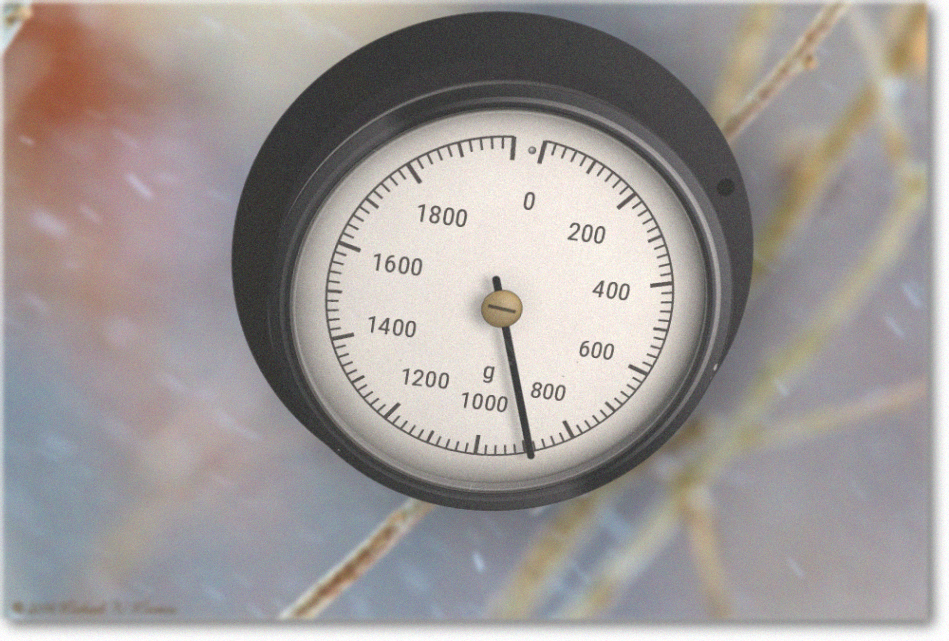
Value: 890 g
